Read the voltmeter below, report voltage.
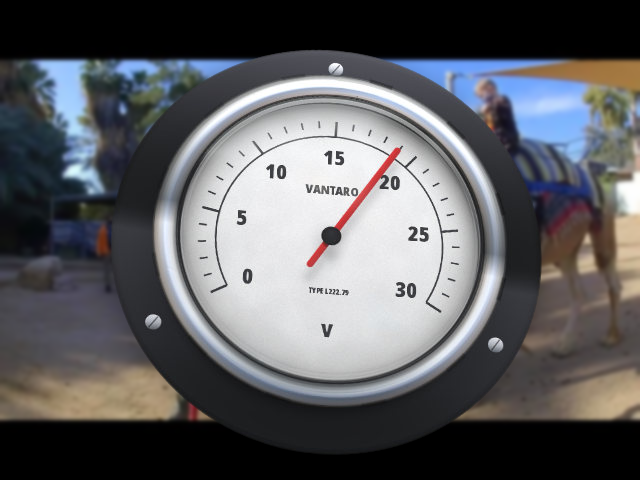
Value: 19 V
